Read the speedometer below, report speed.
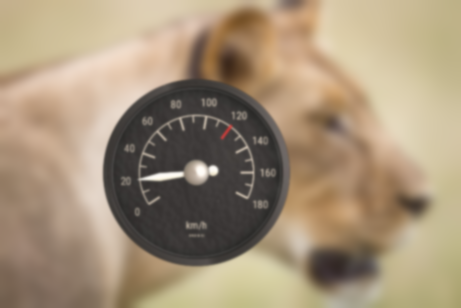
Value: 20 km/h
